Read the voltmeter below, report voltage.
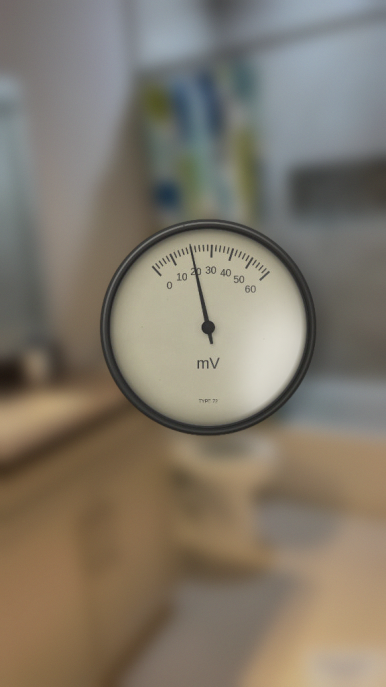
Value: 20 mV
